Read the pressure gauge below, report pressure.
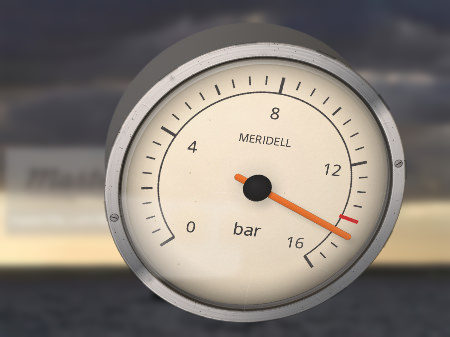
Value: 14.5 bar
